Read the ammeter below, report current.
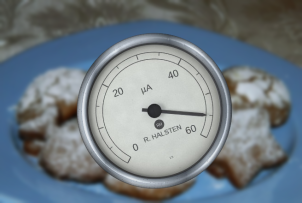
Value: 55 µA
